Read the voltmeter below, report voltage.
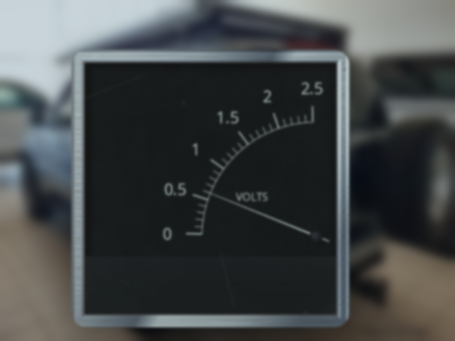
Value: 0.6 V
